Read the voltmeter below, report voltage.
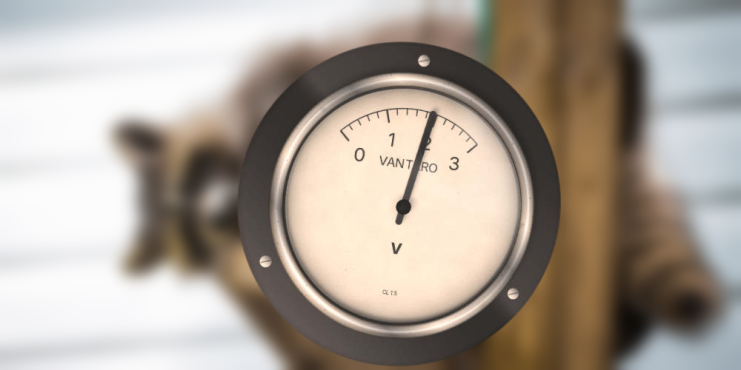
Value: 1.9 V
